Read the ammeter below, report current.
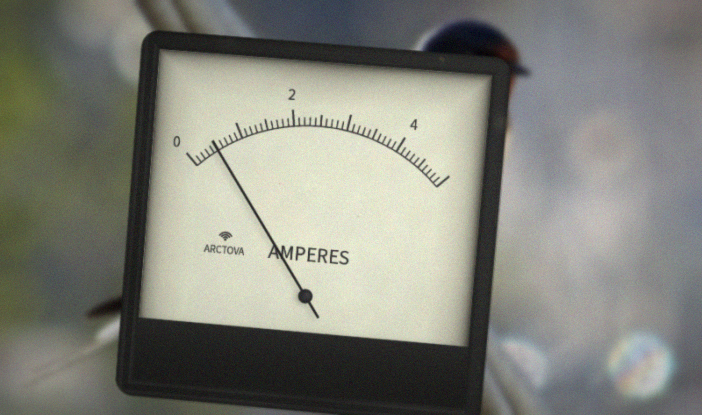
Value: 0.5 A
